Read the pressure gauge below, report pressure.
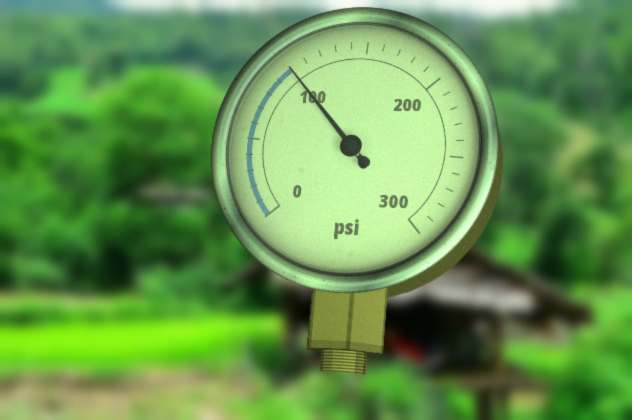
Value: 100 psi
